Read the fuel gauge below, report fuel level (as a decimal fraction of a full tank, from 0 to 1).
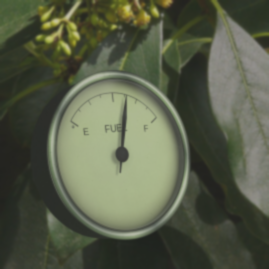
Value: 0.625
